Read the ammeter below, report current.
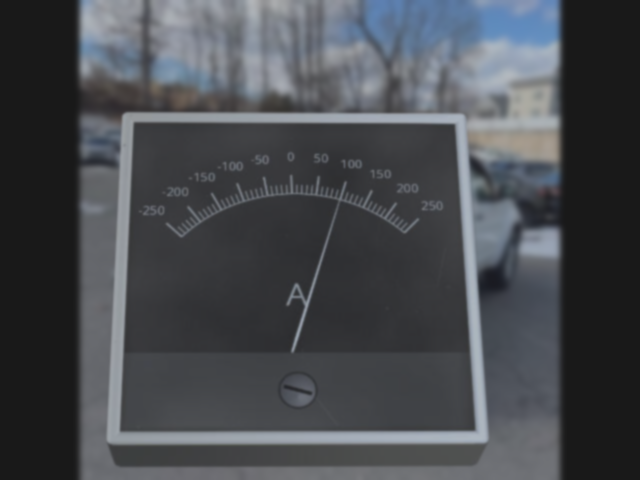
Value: 100 A
